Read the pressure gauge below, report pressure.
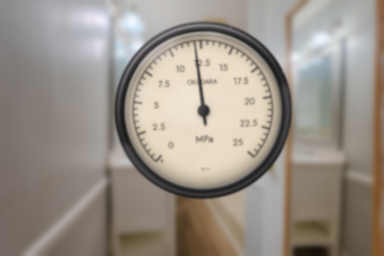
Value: 12 MPa
